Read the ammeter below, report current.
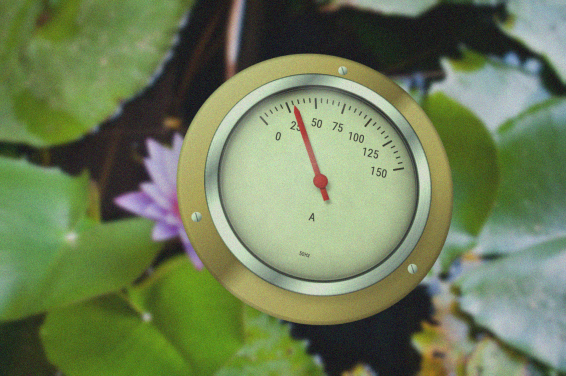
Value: 30 A
